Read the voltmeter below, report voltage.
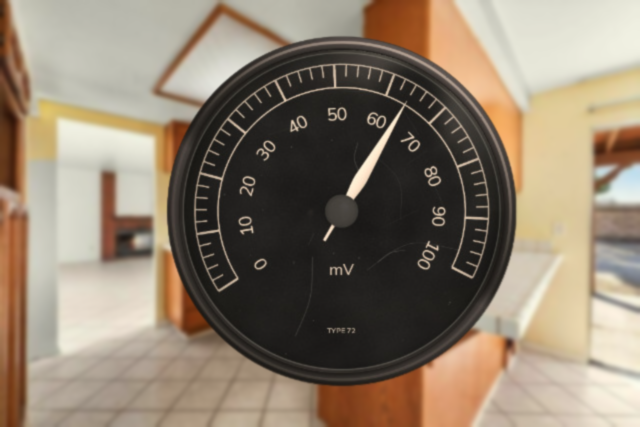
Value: 64 mV
